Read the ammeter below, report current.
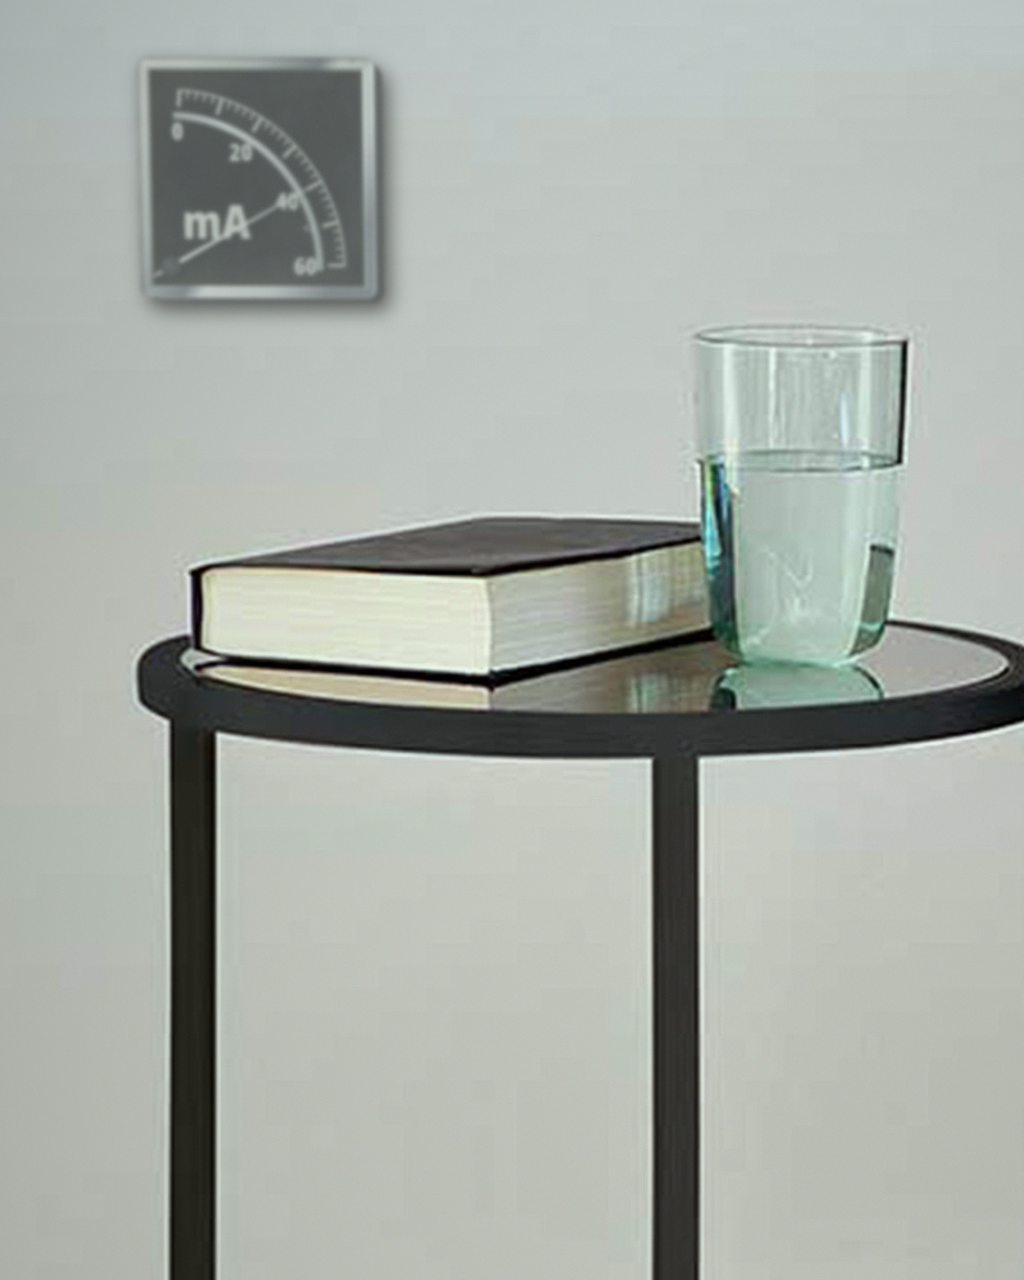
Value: 40 mA
